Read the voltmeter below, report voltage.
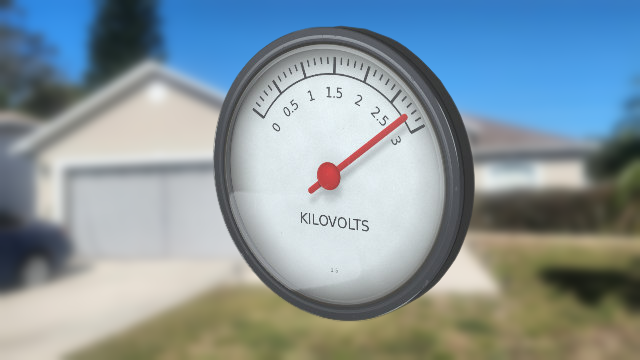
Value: 2.8 kV
